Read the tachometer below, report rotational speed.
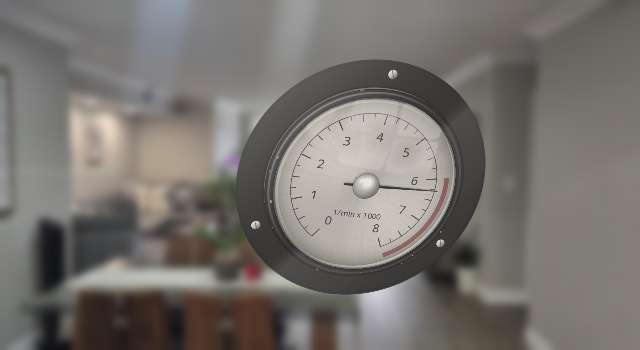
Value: 6250 rpm
